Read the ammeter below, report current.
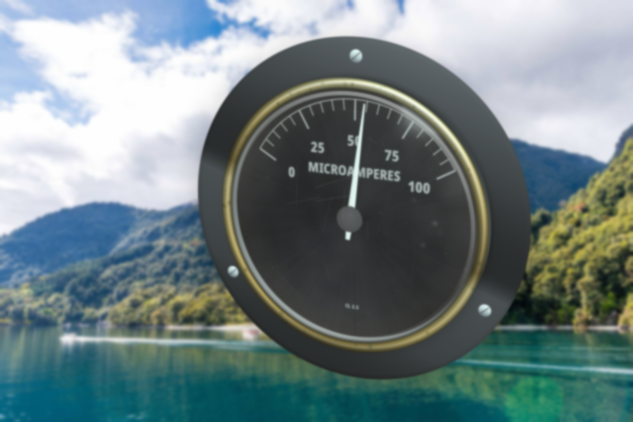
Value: 55 µA
